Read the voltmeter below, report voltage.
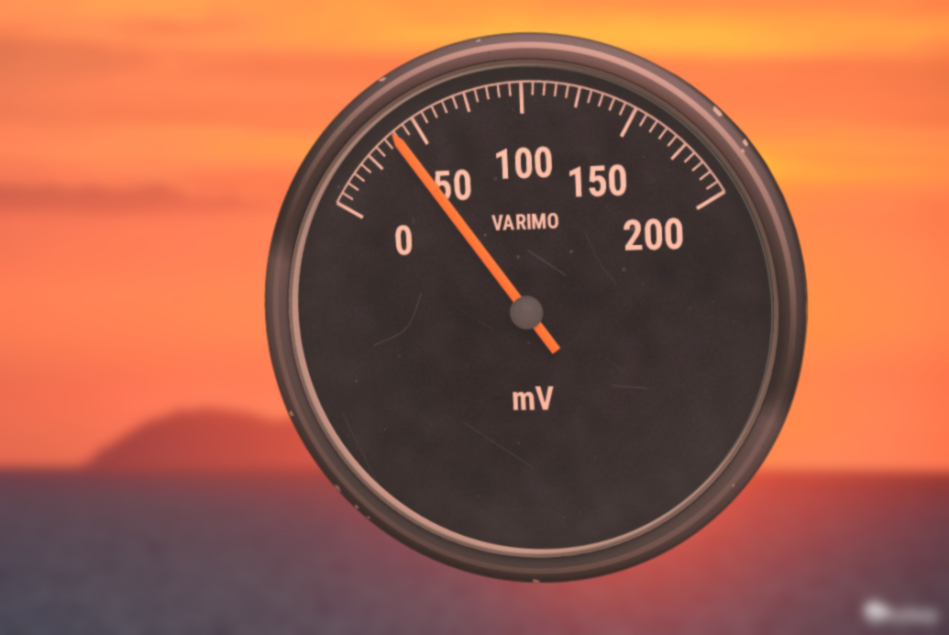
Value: 40 mV
